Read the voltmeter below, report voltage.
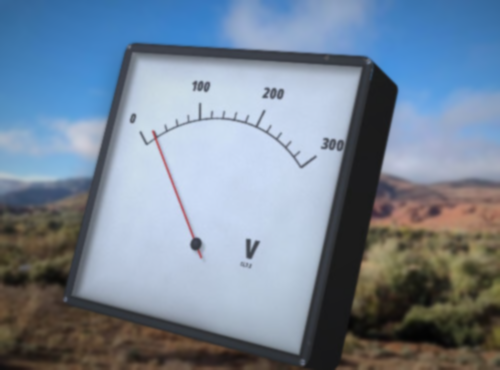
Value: 20 V
